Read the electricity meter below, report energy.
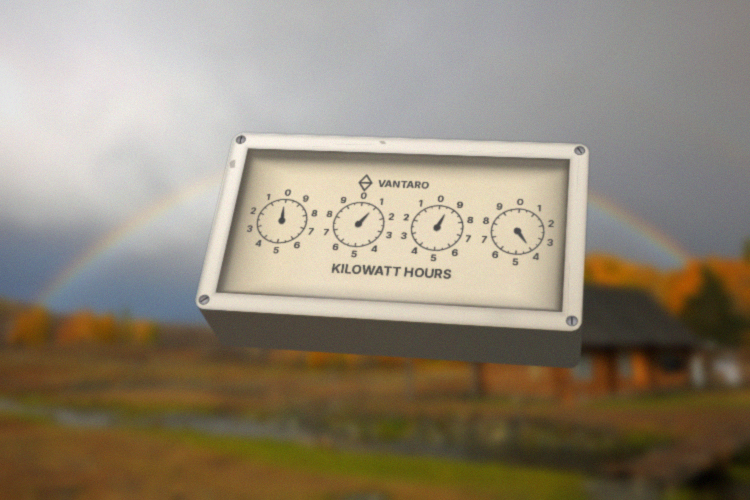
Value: 94 kWh
